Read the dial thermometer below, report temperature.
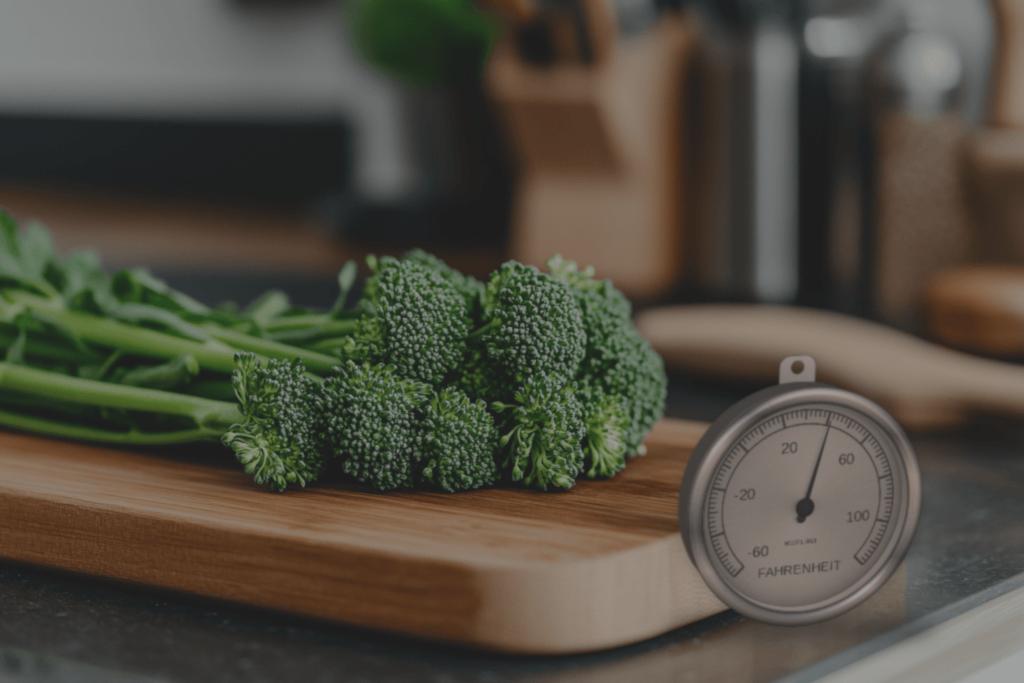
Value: 40 °F
